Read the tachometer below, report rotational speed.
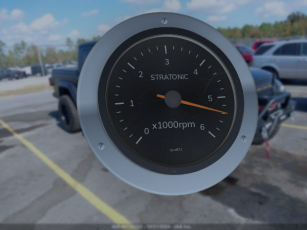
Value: 5400 rpm
